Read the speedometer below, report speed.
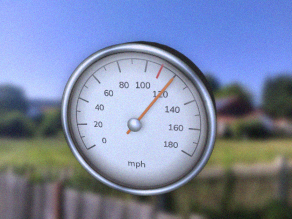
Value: 120 mph
